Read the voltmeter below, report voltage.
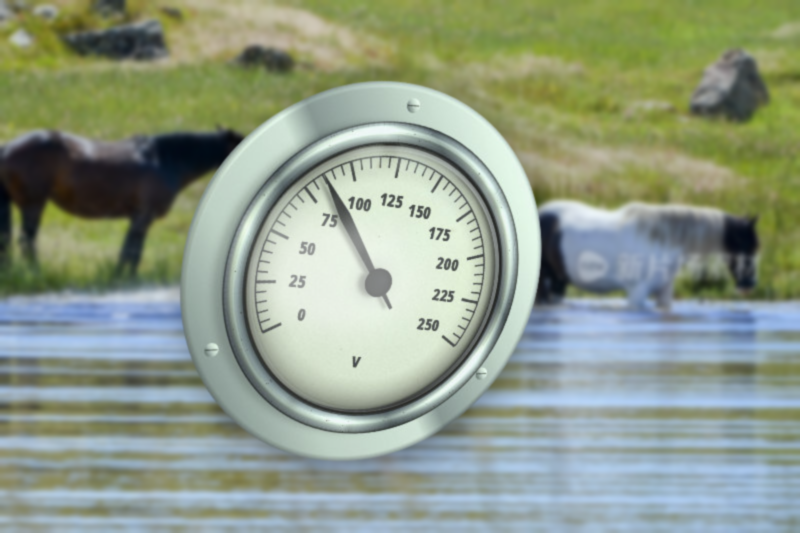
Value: 85 V
